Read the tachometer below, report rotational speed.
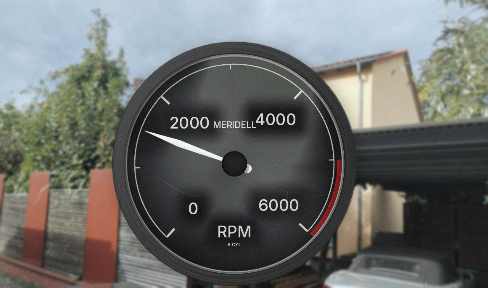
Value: 1500 rpm
